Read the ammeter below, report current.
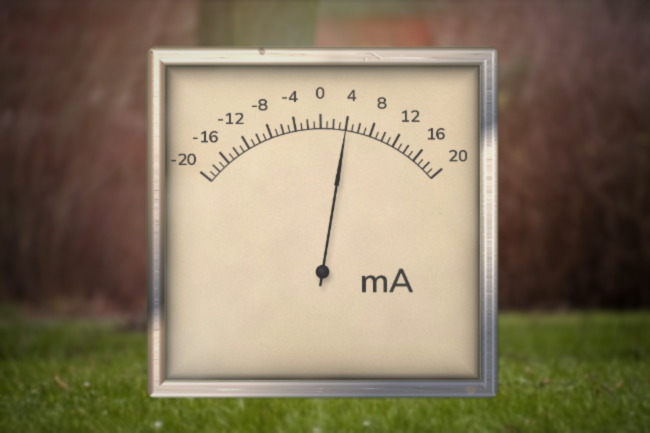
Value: 4 mA
